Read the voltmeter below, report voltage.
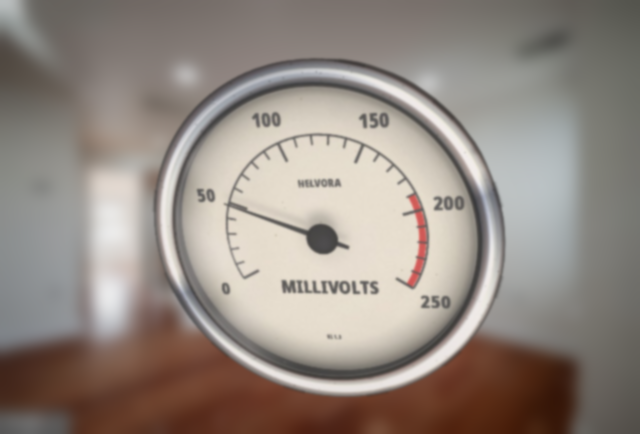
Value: 50 mV
